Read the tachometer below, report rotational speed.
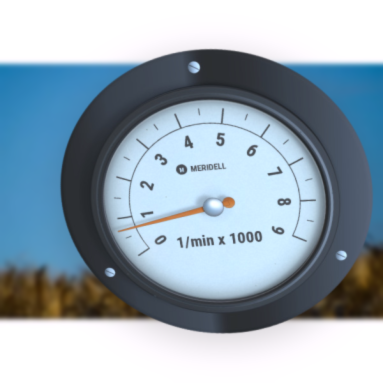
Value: 750 rpm
